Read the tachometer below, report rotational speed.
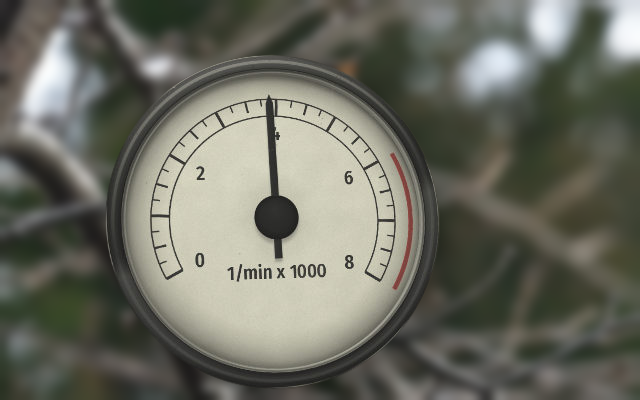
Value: 3875 rpm
